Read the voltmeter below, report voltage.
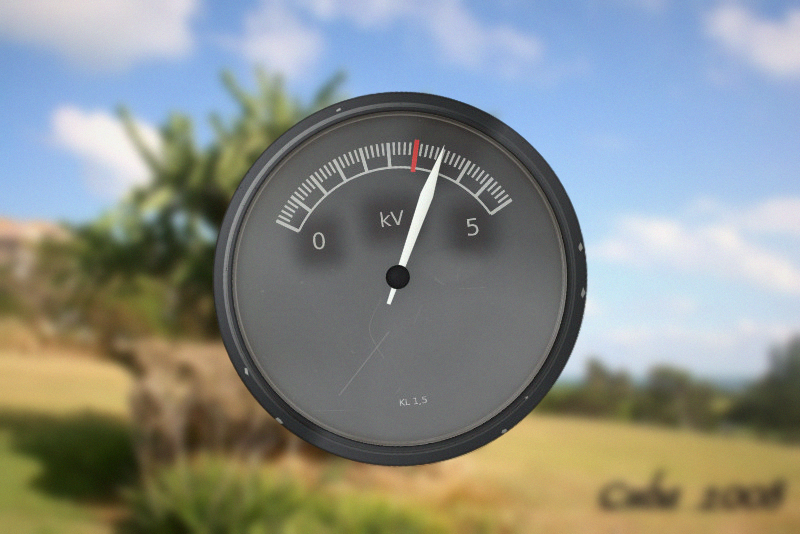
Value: 3.5 kV
